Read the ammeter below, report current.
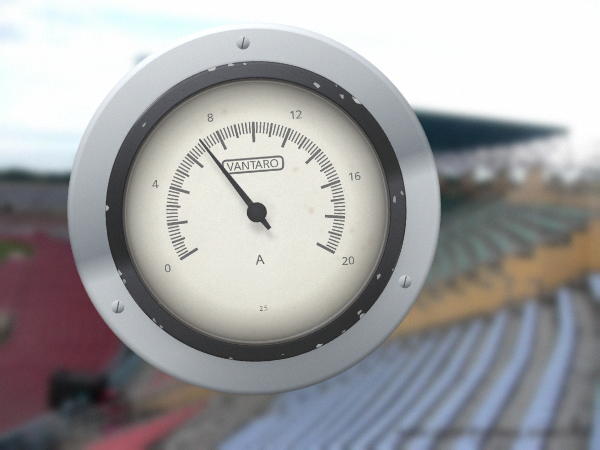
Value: 7 A
